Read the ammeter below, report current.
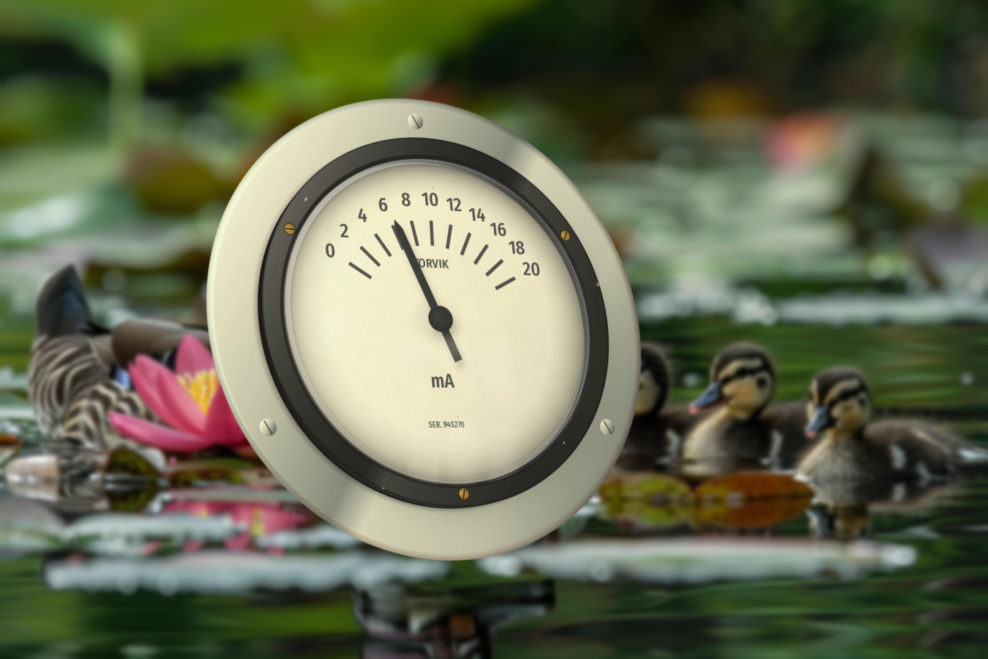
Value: 6 mA
